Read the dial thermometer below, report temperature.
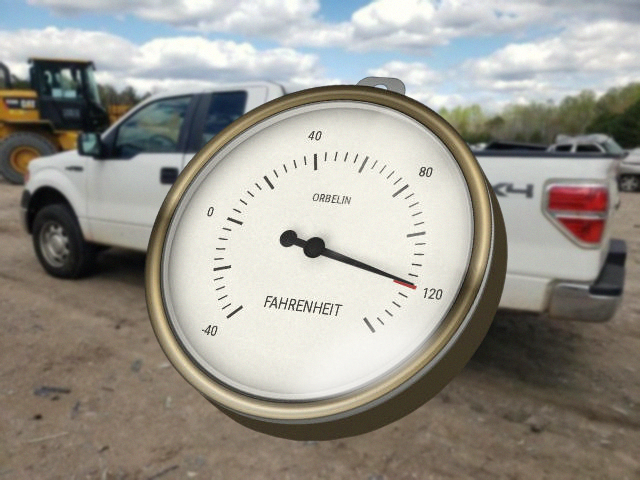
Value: 120 °F
